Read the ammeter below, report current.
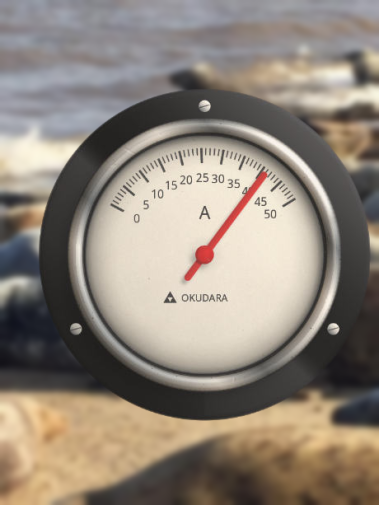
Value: 41 A
